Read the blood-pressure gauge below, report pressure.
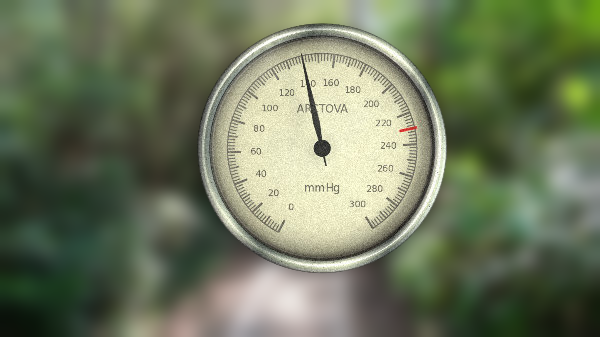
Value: 140 mmHg
